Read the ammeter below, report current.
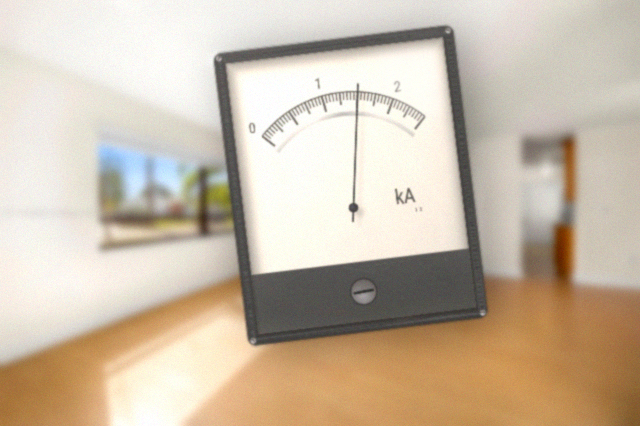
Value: 1.5 kA
